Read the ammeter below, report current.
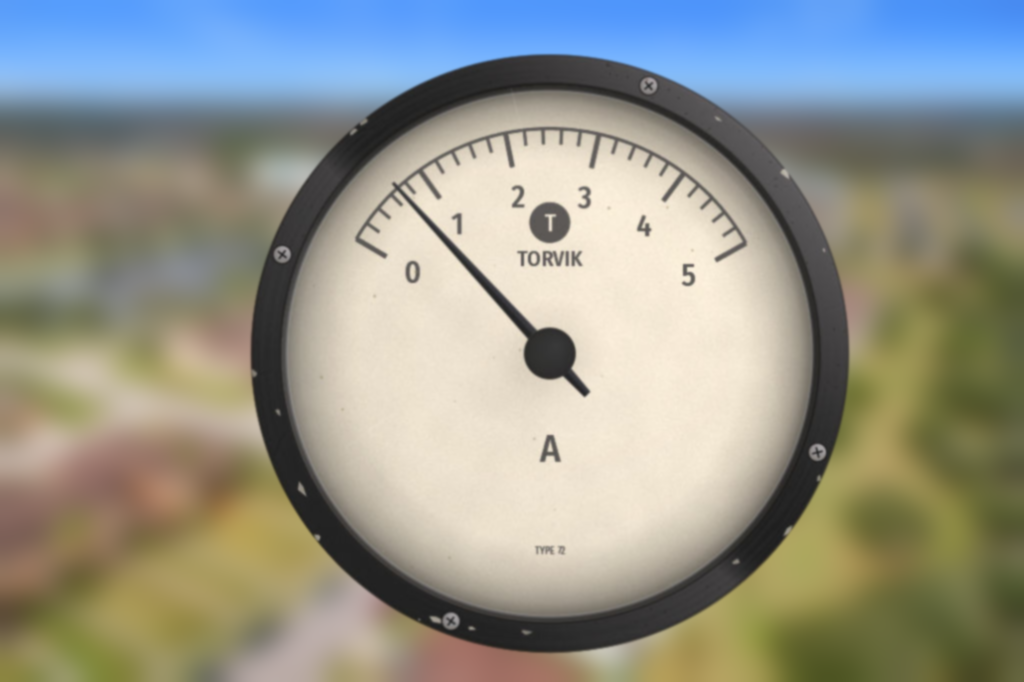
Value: 0.7 A
